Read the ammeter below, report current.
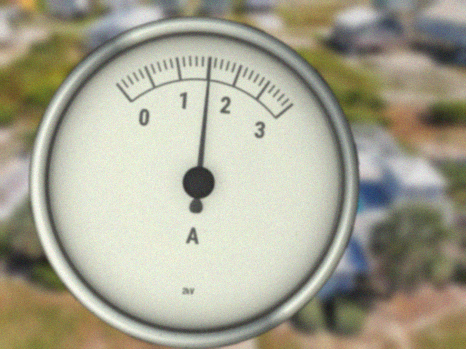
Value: 1.5 A
